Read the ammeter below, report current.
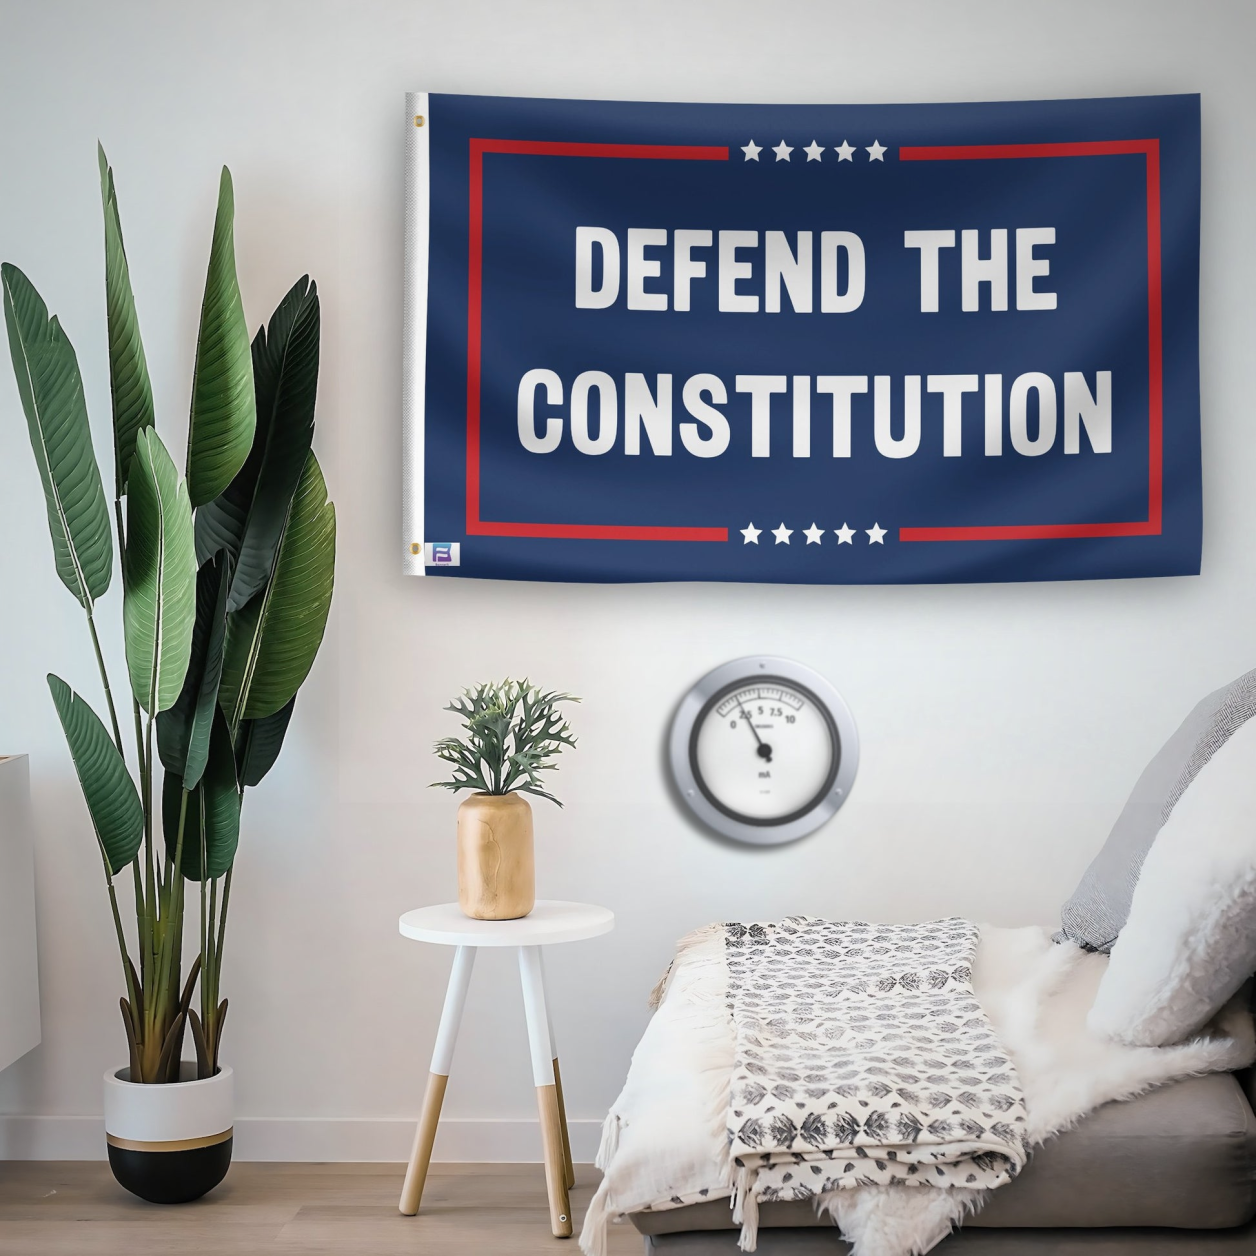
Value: 2.5 mA
